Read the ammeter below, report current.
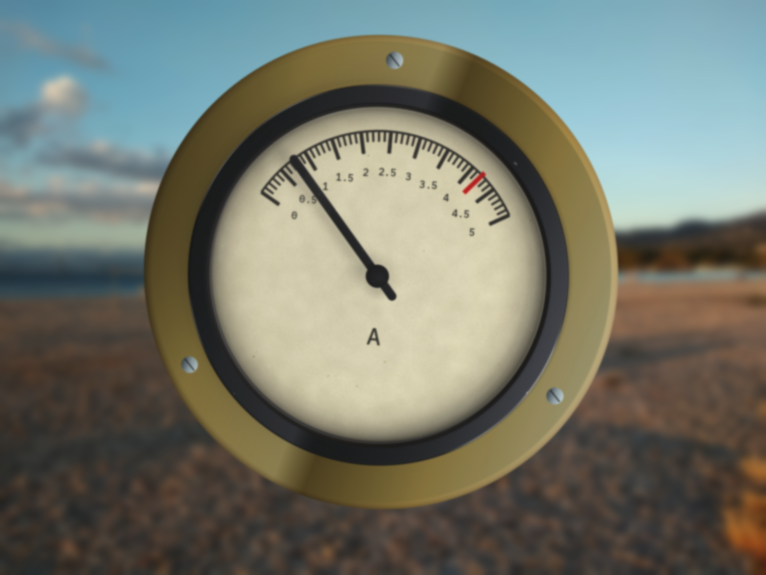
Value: 0.8 A
